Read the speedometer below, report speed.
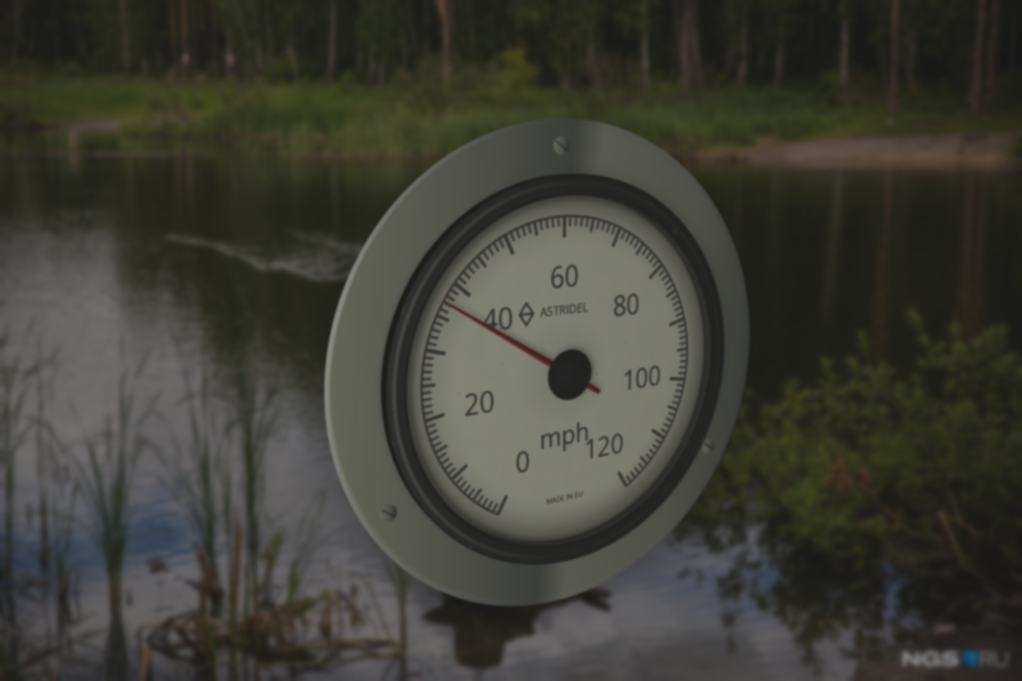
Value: 37 mph
